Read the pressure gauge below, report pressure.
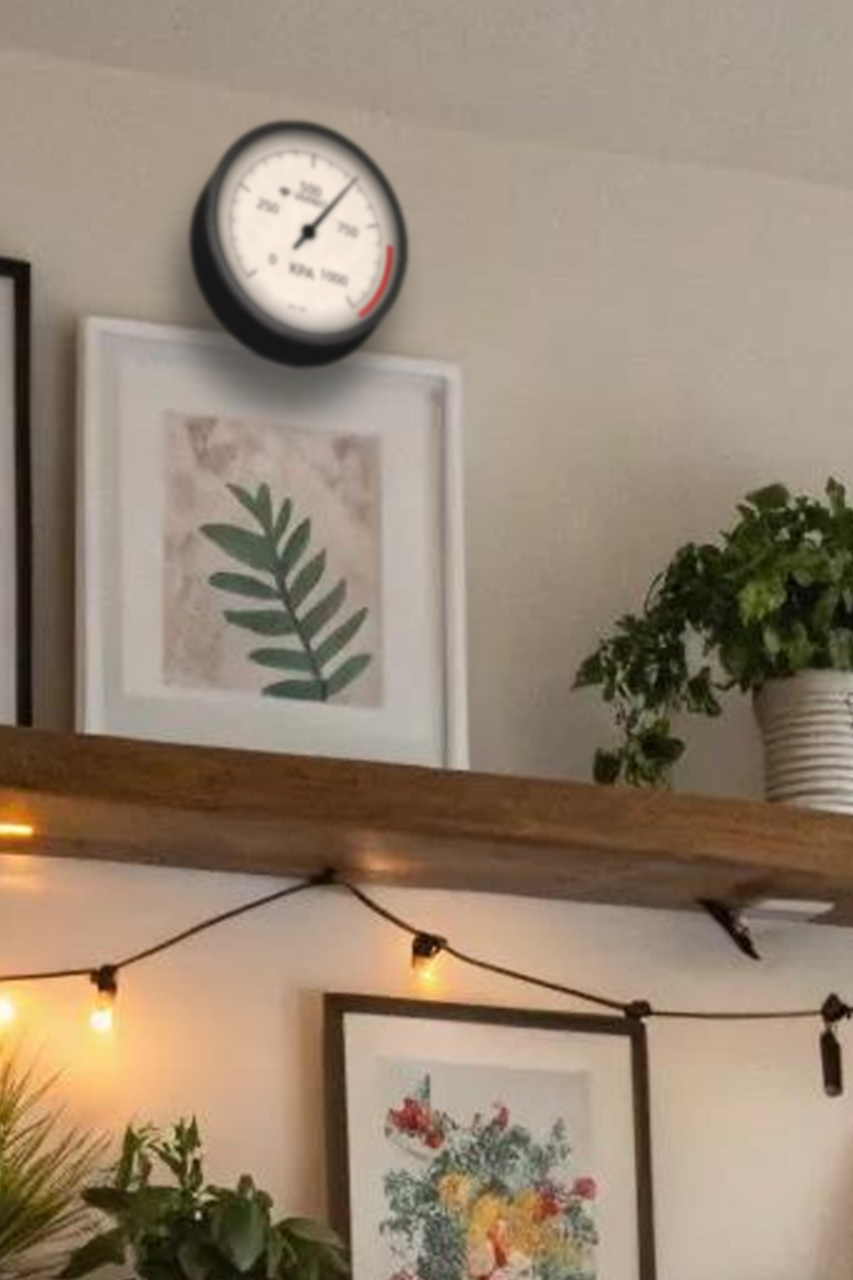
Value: 625 kPa
